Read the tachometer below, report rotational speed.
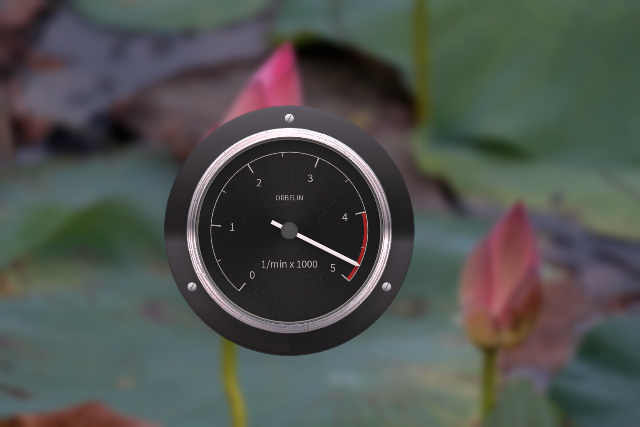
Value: 4750 rpm
